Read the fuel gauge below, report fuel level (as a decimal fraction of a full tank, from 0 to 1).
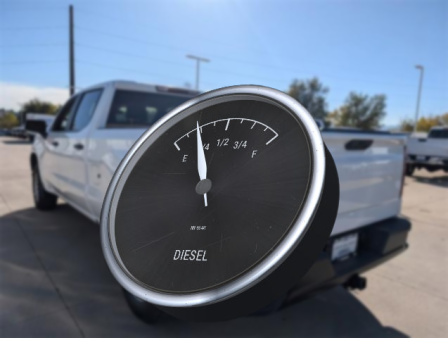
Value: 0.25
